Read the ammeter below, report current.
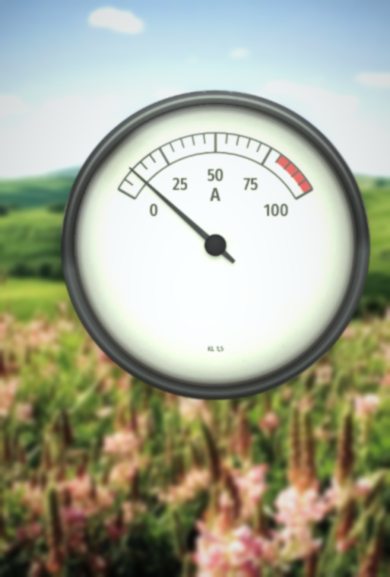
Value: 10 A
